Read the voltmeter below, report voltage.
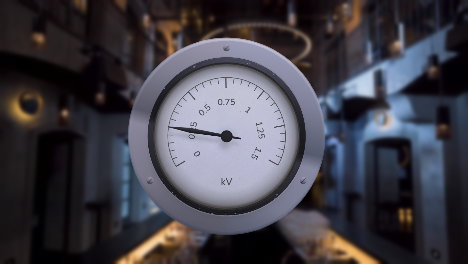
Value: 0.25 kV
